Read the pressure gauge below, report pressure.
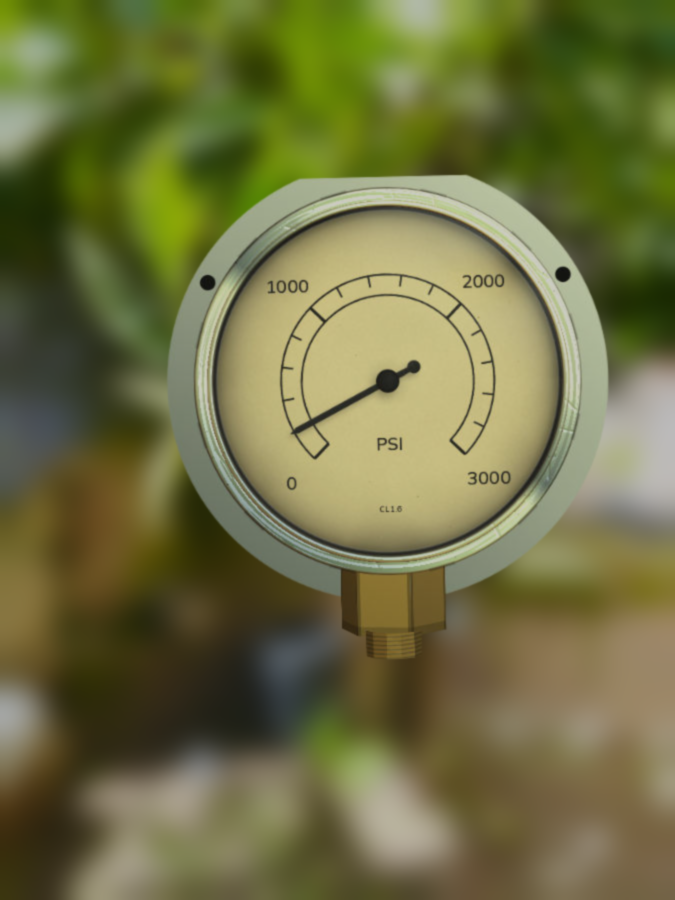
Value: 200 psi
